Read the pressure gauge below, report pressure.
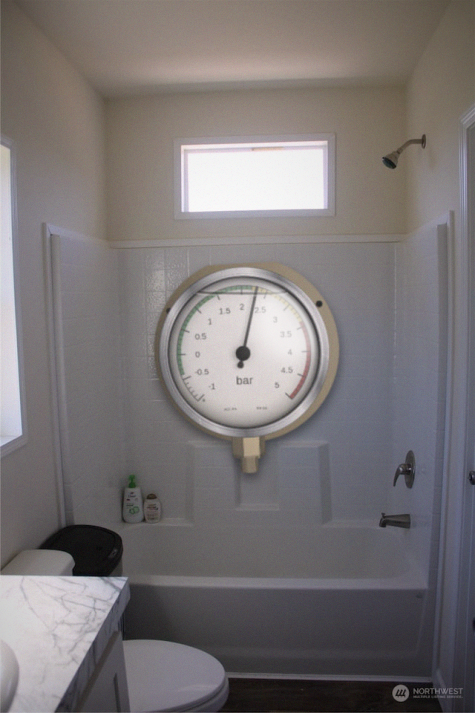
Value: 2.3 bar
